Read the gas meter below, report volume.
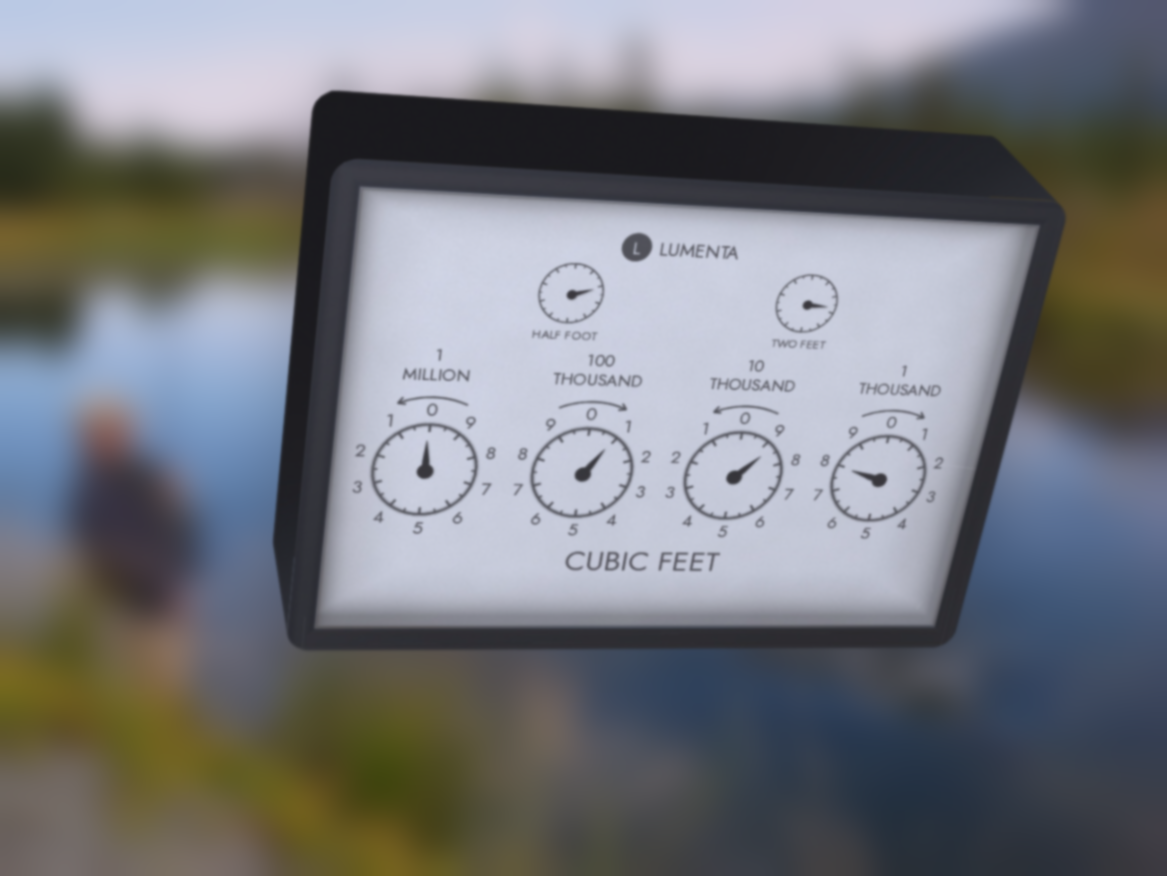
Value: 8800 ft³
